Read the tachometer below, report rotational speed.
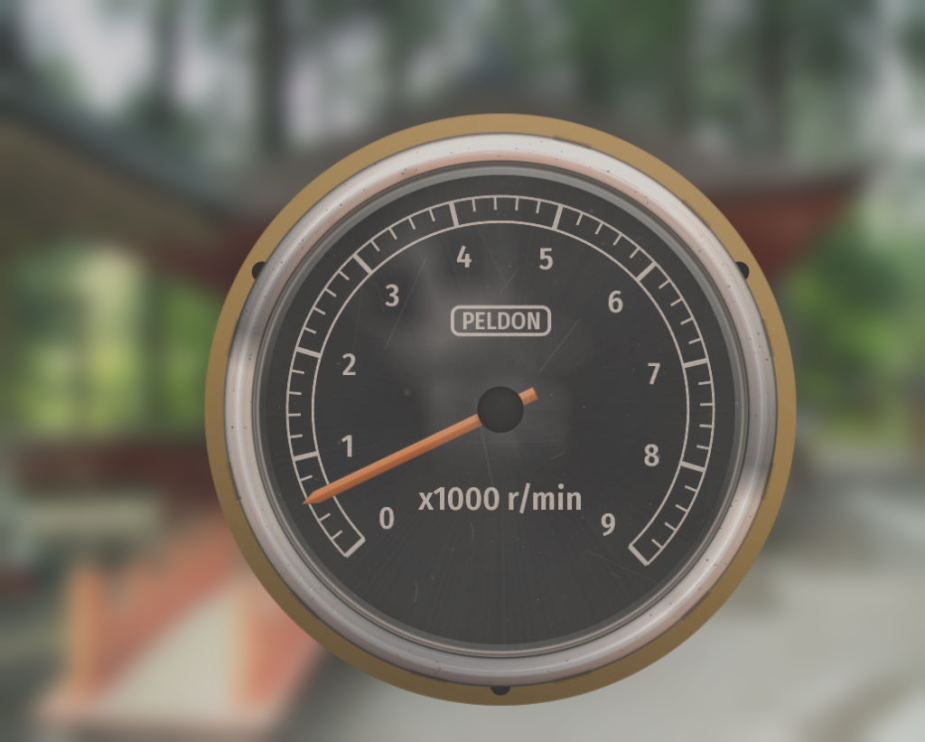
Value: 600 rpm
